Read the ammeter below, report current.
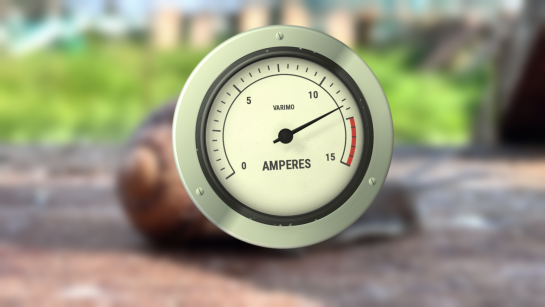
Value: 11.75 A
